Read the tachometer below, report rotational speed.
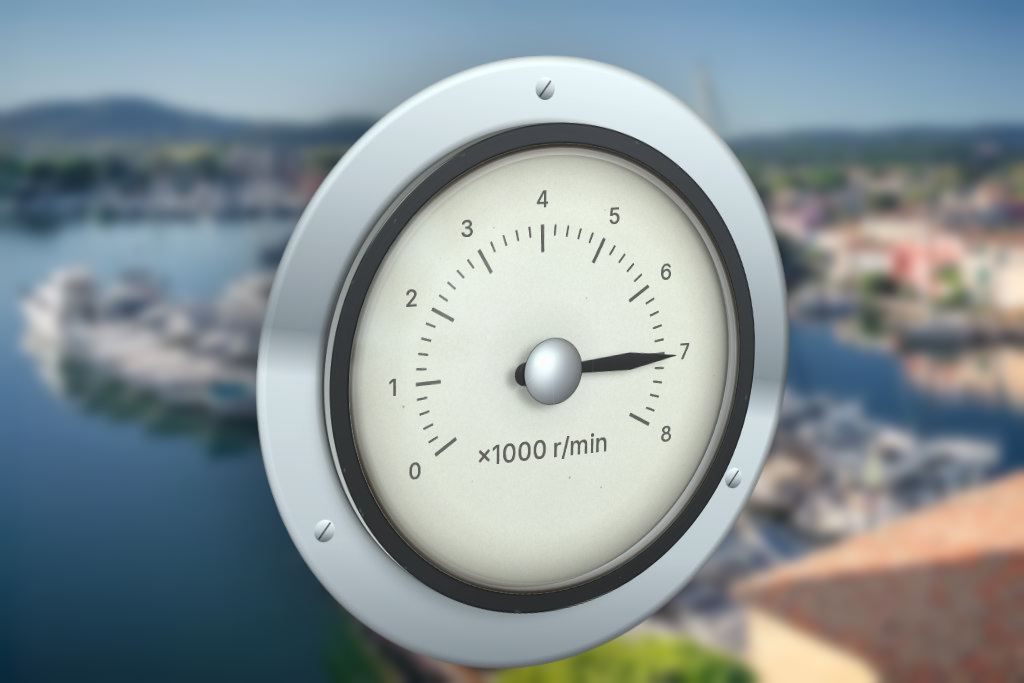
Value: 7000 rpm
